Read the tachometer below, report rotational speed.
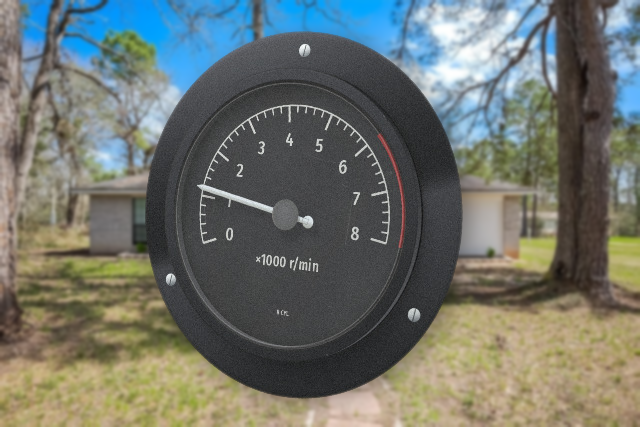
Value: 1200 rpm
